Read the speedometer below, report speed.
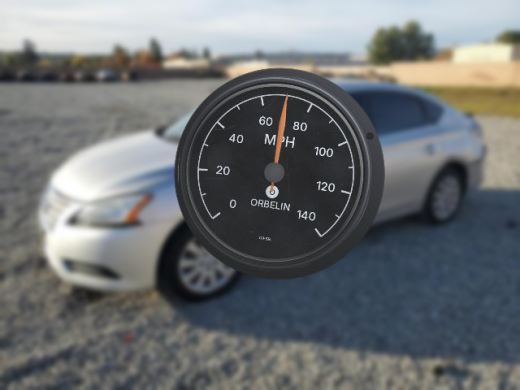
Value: 70 mph
